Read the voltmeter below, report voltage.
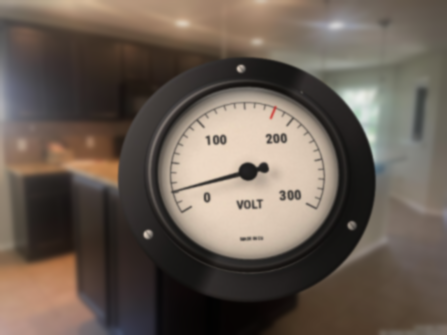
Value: 20 V
